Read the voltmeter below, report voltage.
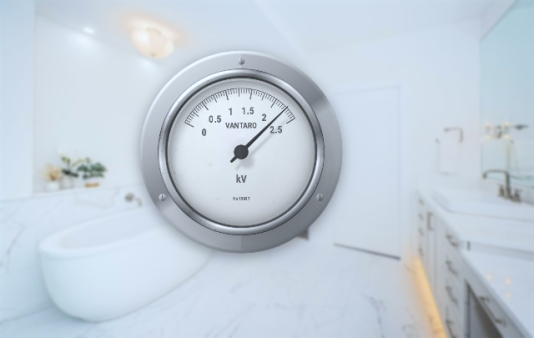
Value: 2.25 kV
